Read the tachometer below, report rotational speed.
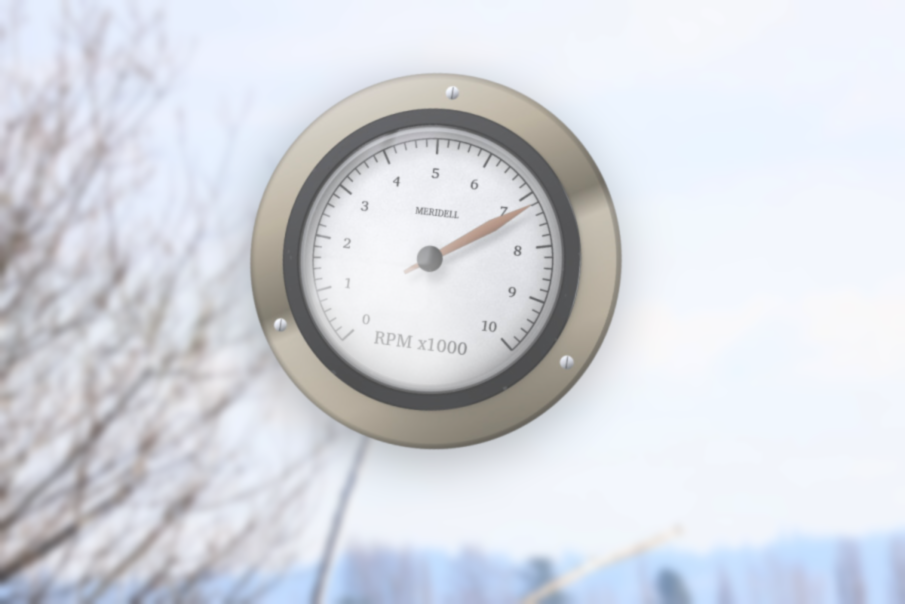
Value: 7200 rpm
